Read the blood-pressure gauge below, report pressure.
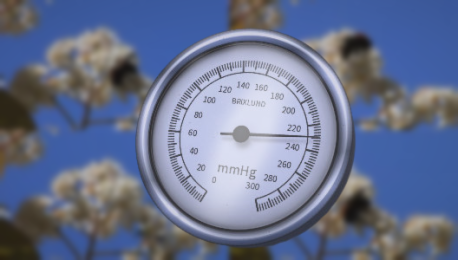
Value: 230 mmHg
